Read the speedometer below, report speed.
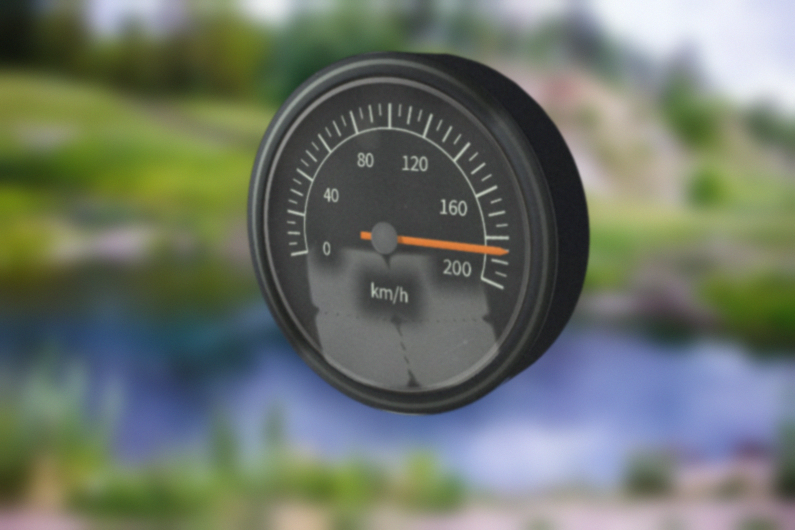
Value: 185 km/h
